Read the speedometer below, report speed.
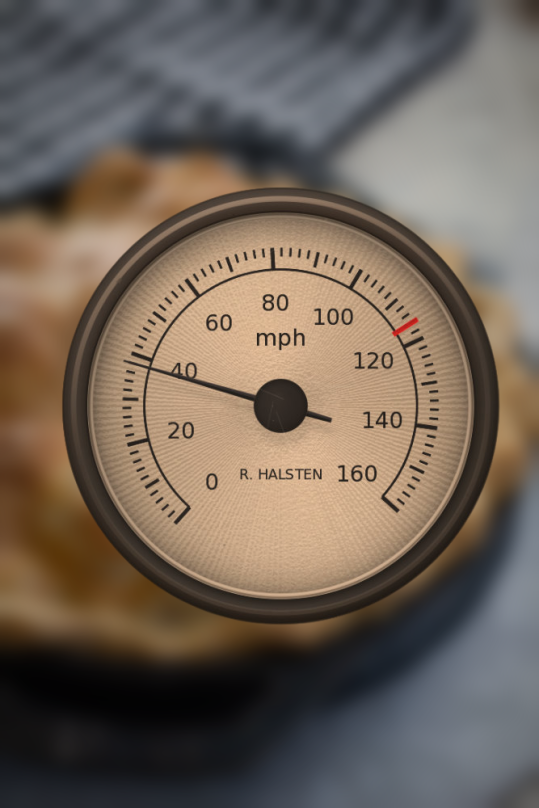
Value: 38 mph
